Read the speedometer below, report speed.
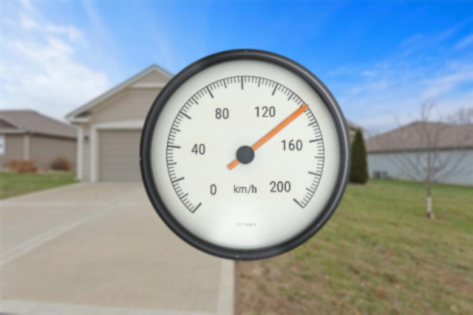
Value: 140 km/h
